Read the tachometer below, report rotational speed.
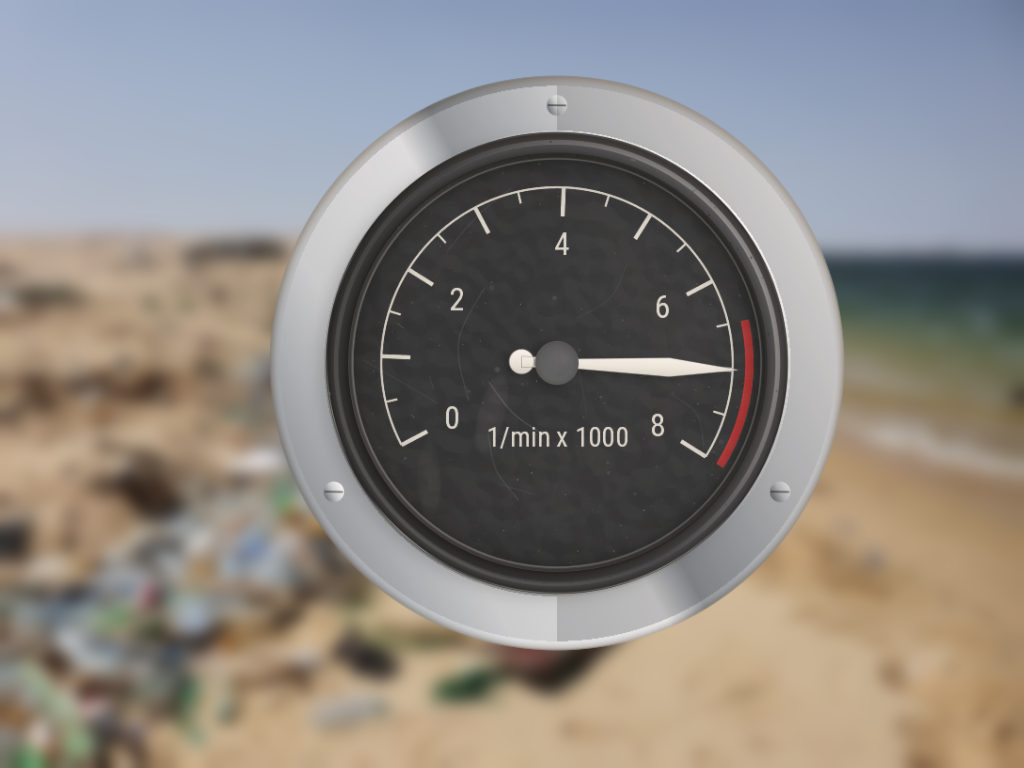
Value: 7000 rpm
